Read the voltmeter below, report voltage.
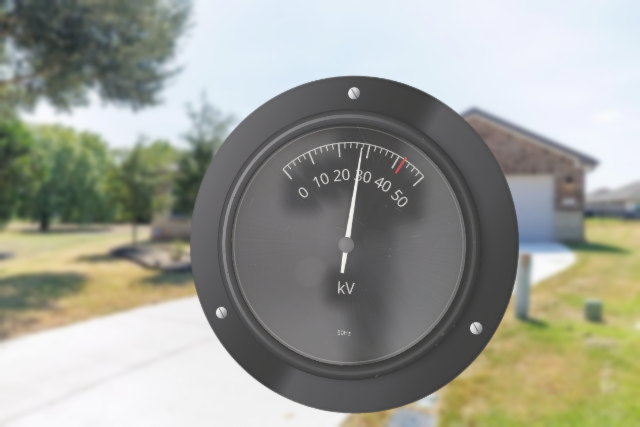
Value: 28 kV
